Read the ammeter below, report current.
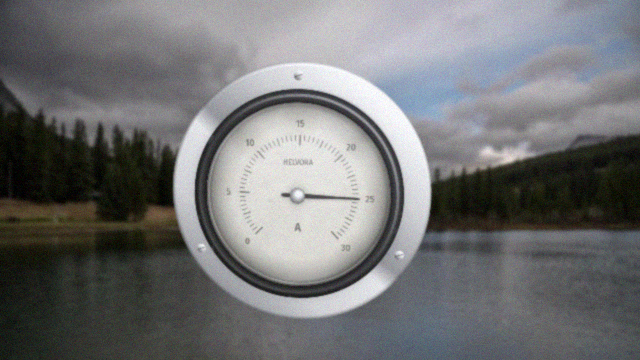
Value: 25 A
